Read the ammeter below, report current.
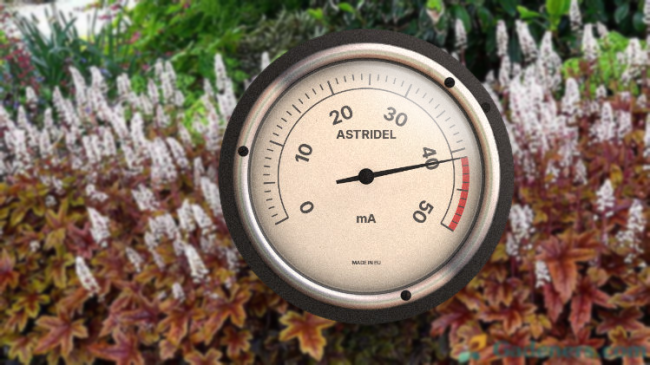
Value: 41 mA
